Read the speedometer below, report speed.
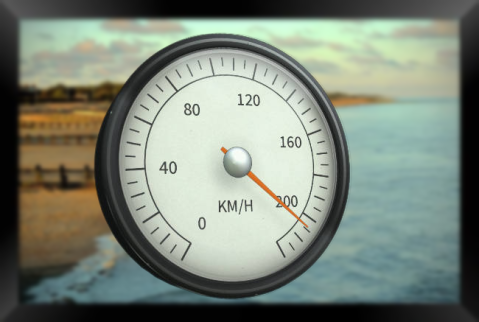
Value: 205 km/h
